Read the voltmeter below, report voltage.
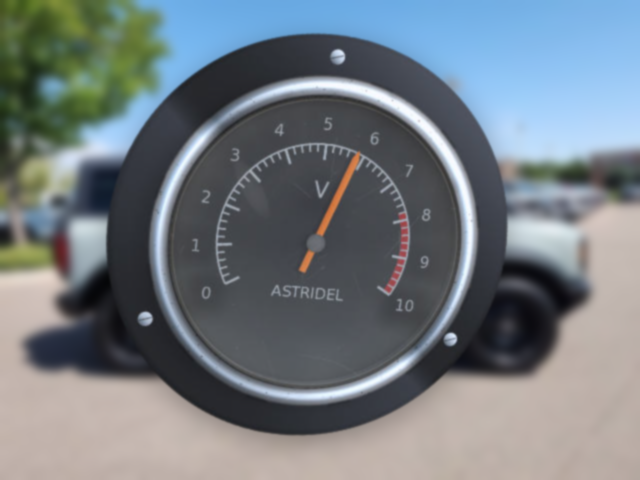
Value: 5.8 V
